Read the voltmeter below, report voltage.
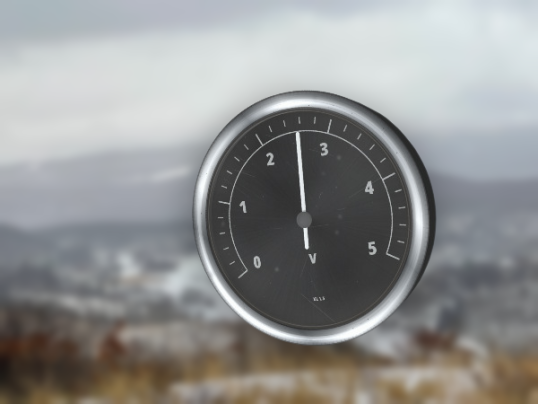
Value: 2.6 V
